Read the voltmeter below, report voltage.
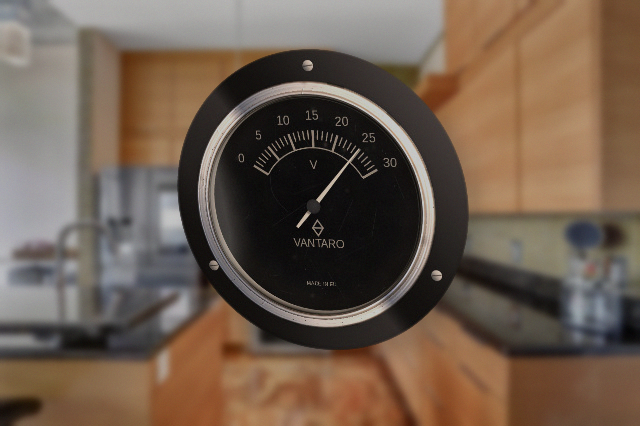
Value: 25 V
